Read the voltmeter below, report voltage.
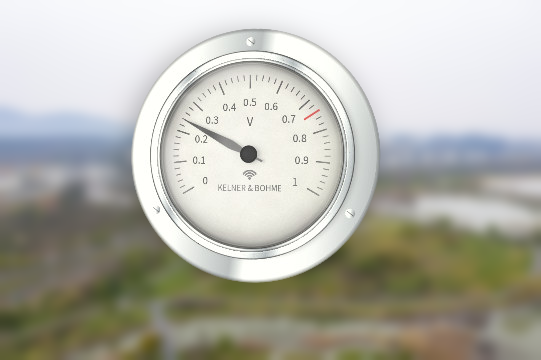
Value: 0.24 V
